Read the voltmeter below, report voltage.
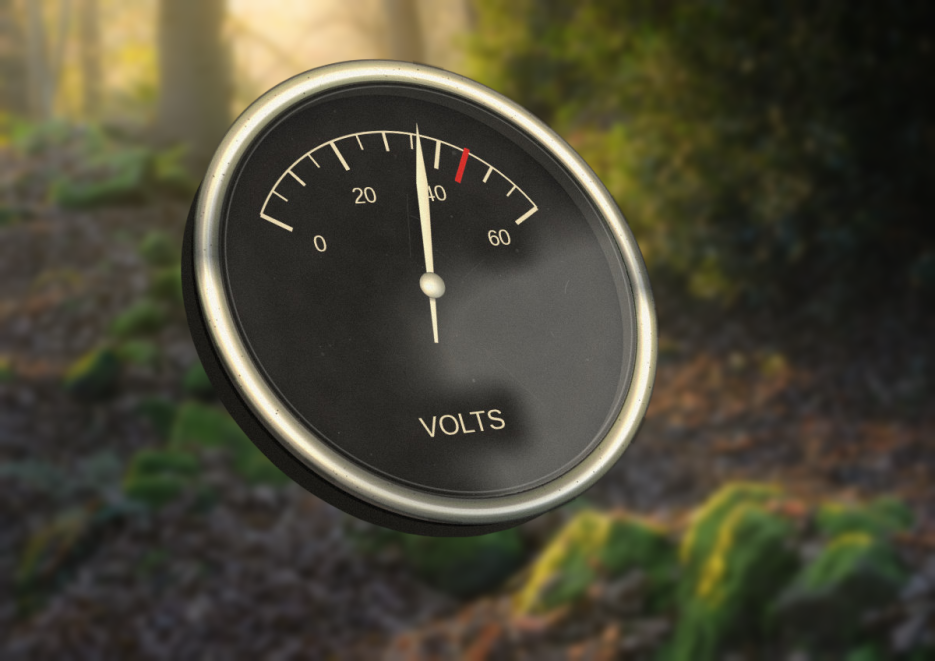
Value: 35 V
